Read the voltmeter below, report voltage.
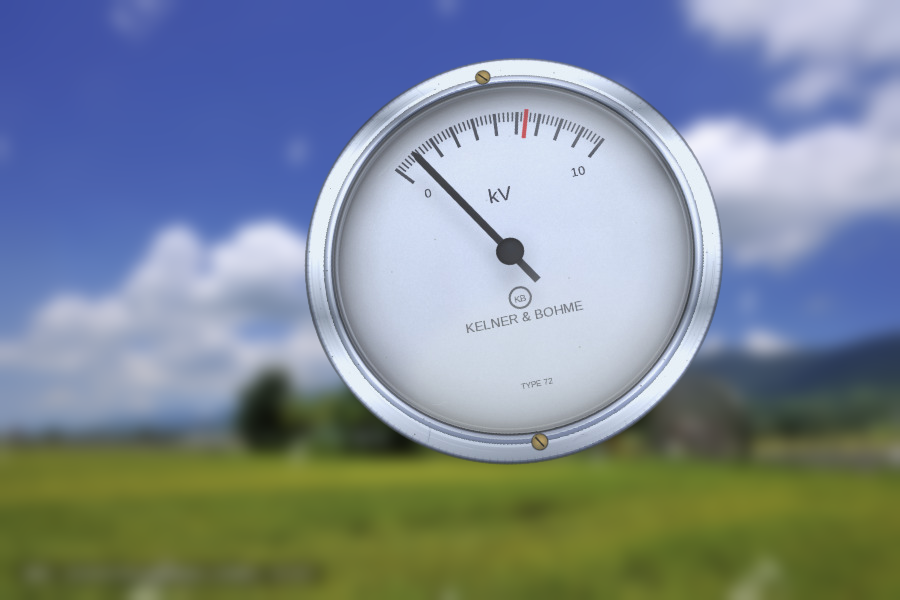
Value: 1 kV
